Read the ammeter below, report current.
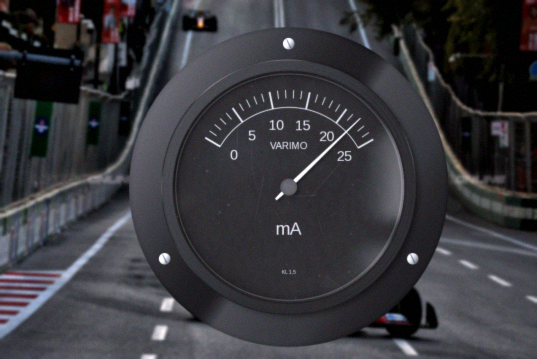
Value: 22 mA
